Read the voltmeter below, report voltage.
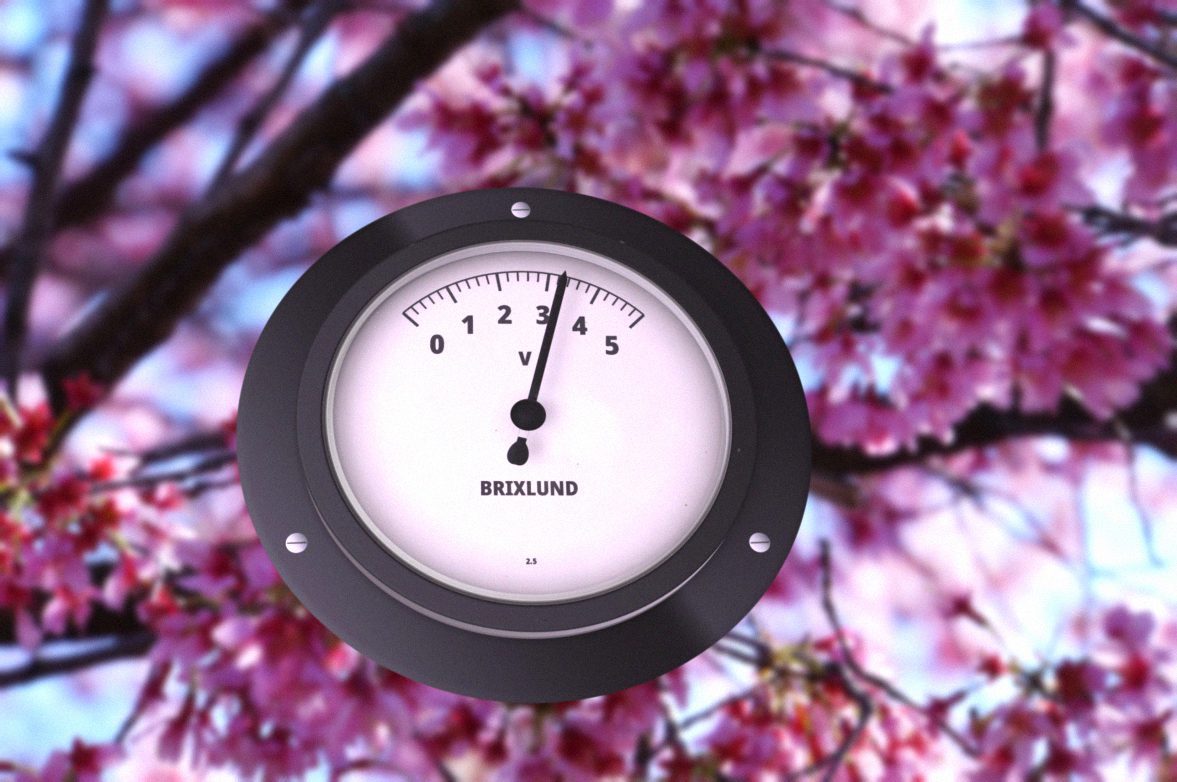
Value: 3.3 V
